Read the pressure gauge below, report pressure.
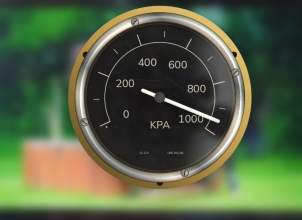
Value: 950 kPa
